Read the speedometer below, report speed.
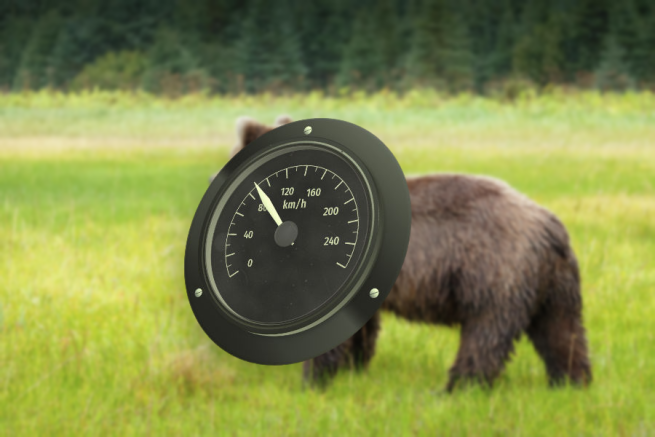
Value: 90 km/h
